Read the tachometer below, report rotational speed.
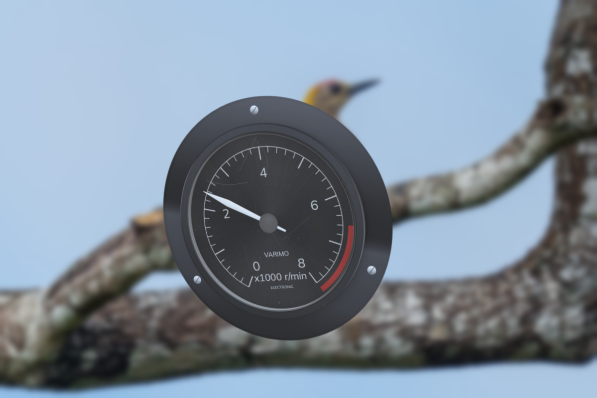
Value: 2400 rpm
